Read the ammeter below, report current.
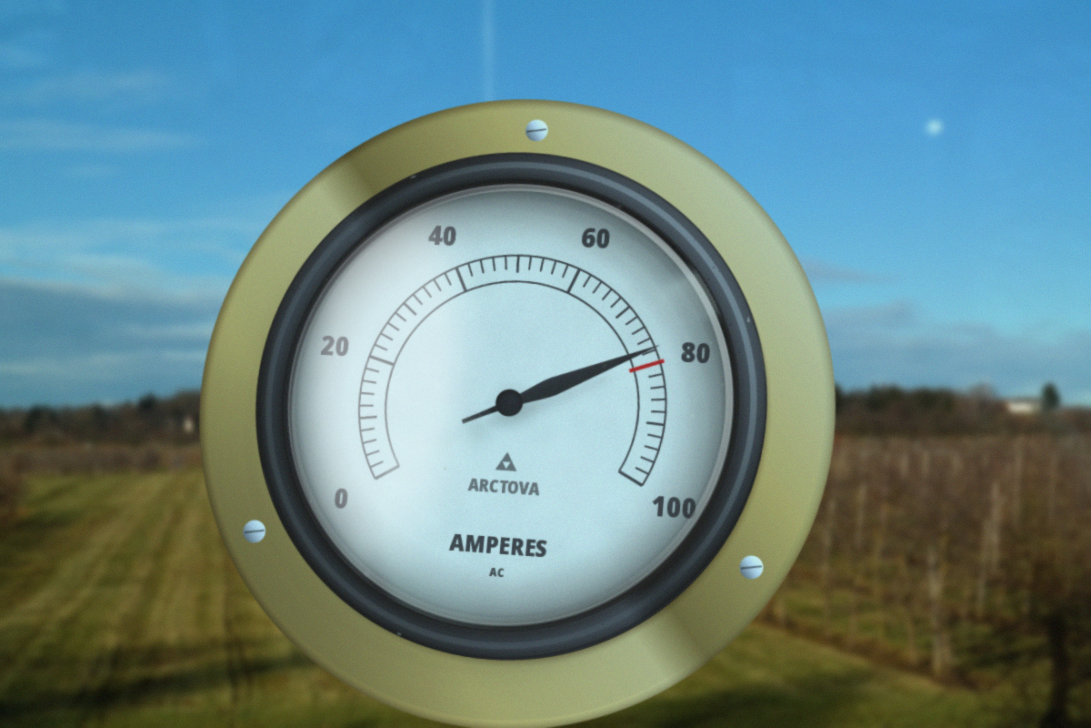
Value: 78 A
